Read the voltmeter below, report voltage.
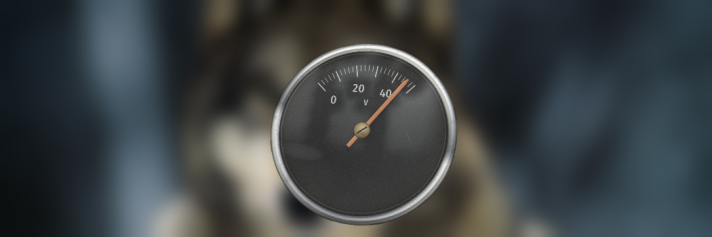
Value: 46 V
